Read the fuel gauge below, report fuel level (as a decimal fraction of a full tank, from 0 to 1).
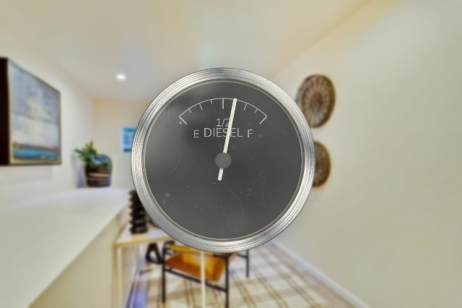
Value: 0.625
